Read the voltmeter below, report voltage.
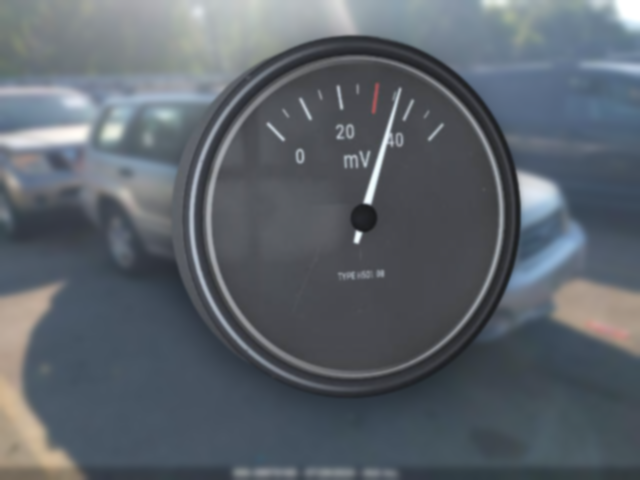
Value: 35 mV
